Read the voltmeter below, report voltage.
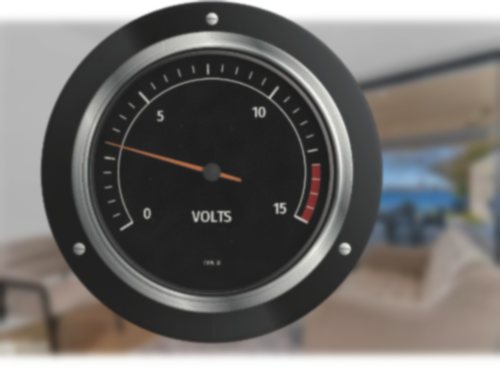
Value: 3 V
